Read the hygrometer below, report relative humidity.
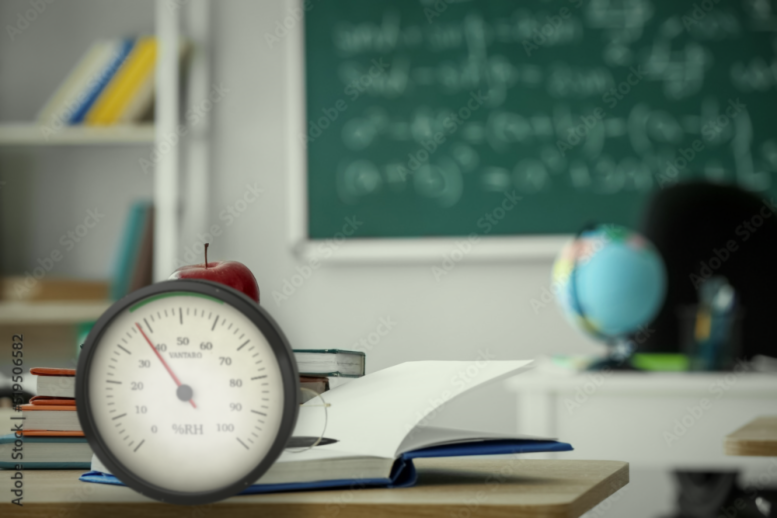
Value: 38 %
